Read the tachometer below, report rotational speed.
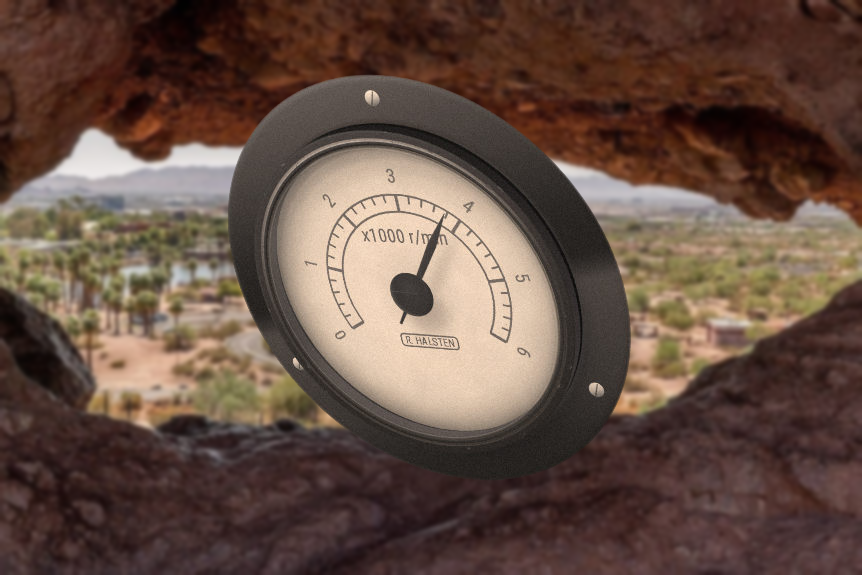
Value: 3800 rpm
